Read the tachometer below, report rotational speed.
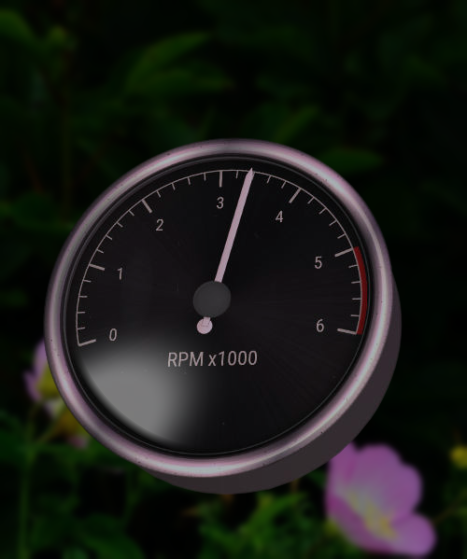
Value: 3400 rpm
